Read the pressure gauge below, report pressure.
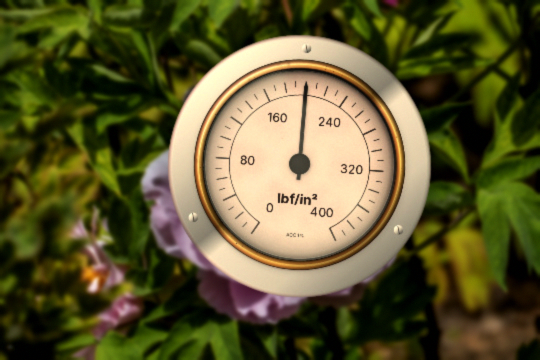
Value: 200 psi
